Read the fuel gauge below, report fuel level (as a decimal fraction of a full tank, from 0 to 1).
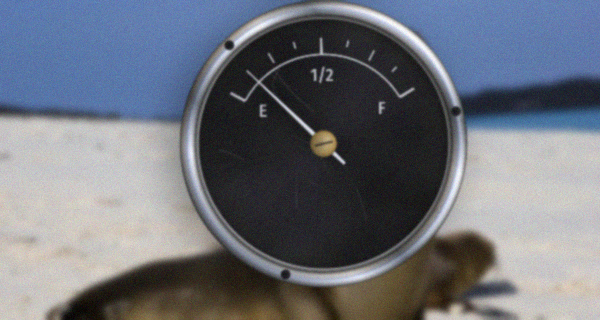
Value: 0.125
